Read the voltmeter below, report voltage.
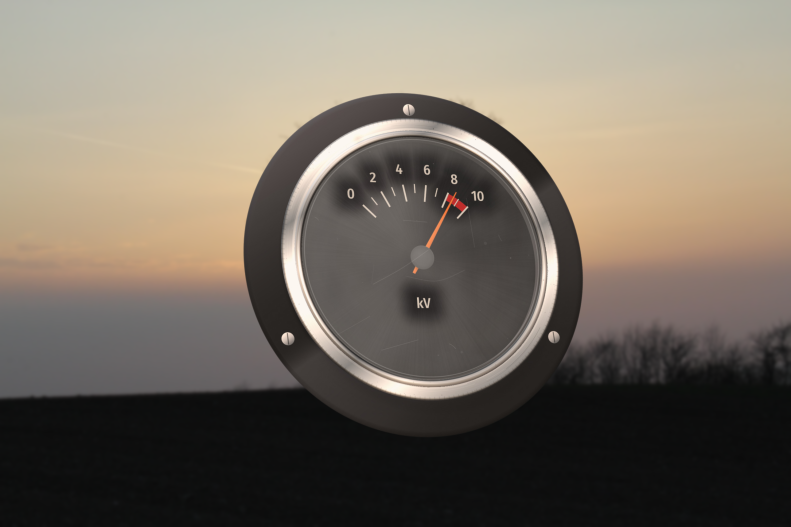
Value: 8.5 kV
